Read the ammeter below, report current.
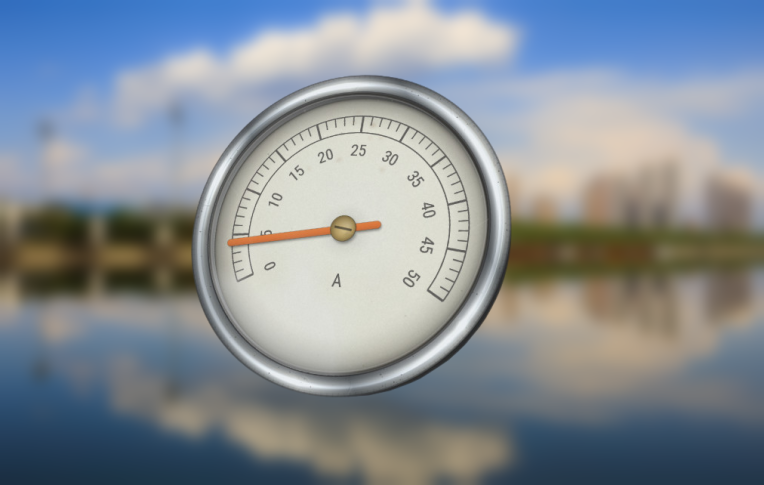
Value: 4 A
